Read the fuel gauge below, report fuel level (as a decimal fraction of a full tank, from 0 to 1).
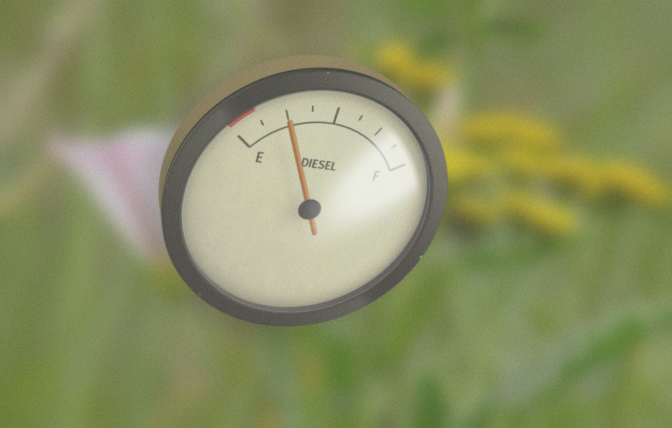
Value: 0.25
